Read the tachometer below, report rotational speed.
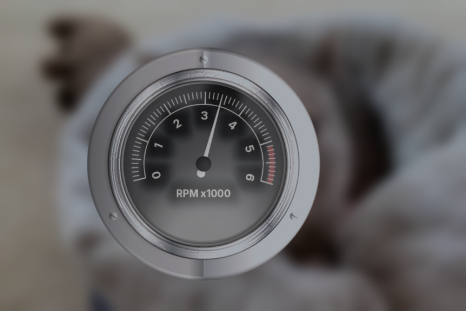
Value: 3400 rpm
